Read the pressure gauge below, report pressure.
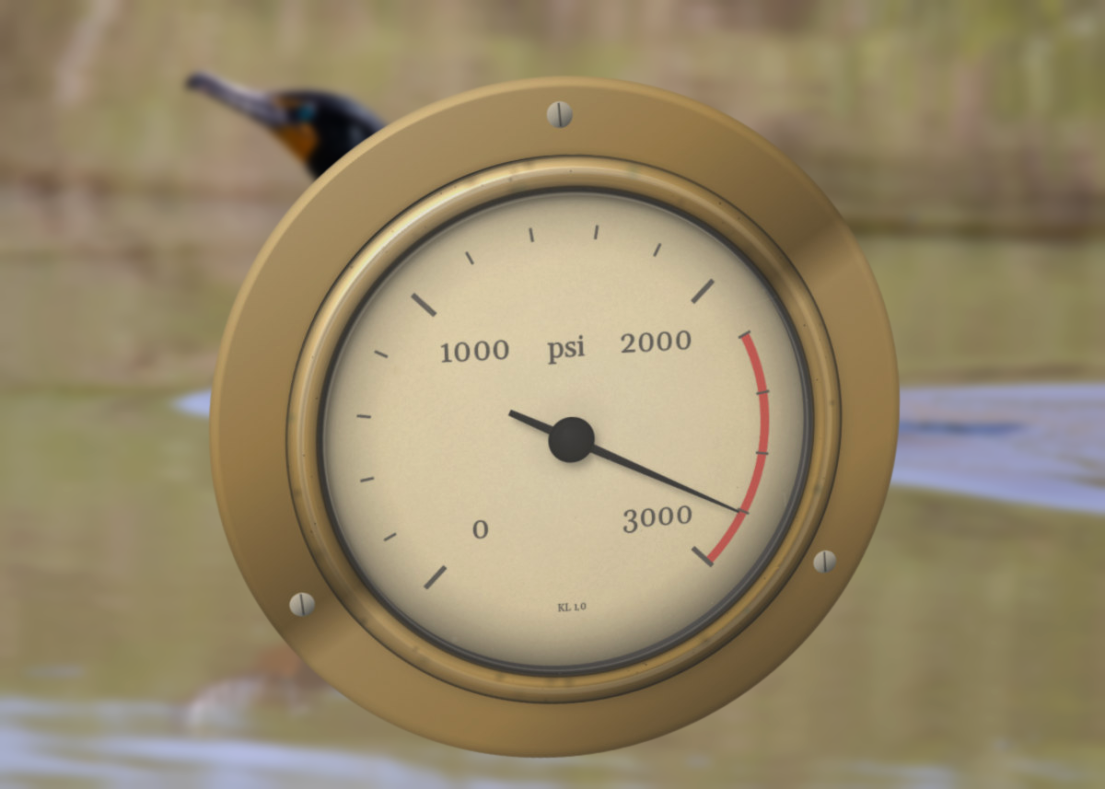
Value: 2800 psi
